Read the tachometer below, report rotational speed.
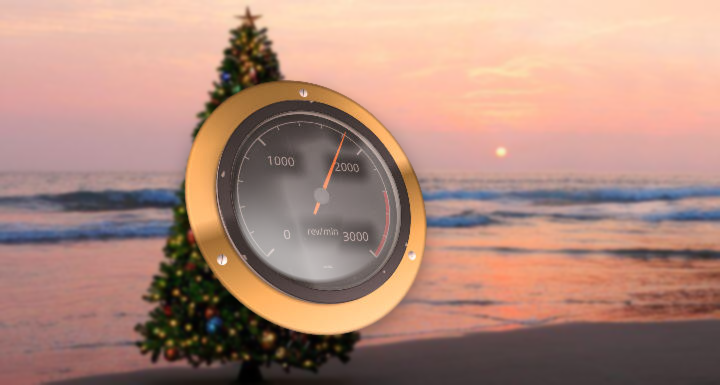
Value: 1800 rpm
